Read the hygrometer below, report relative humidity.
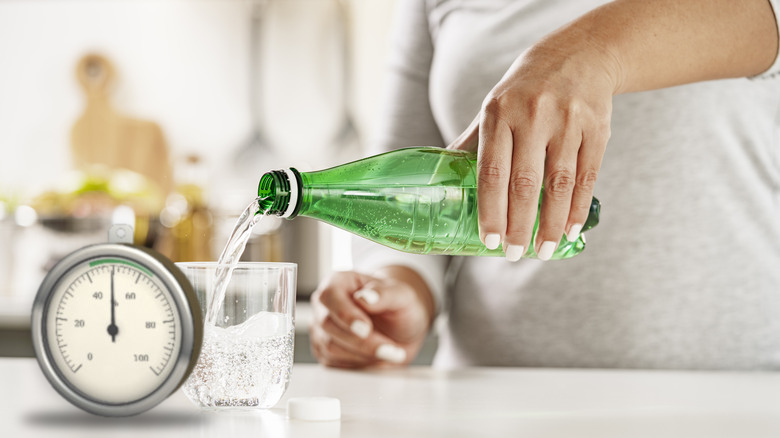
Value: 50 %
